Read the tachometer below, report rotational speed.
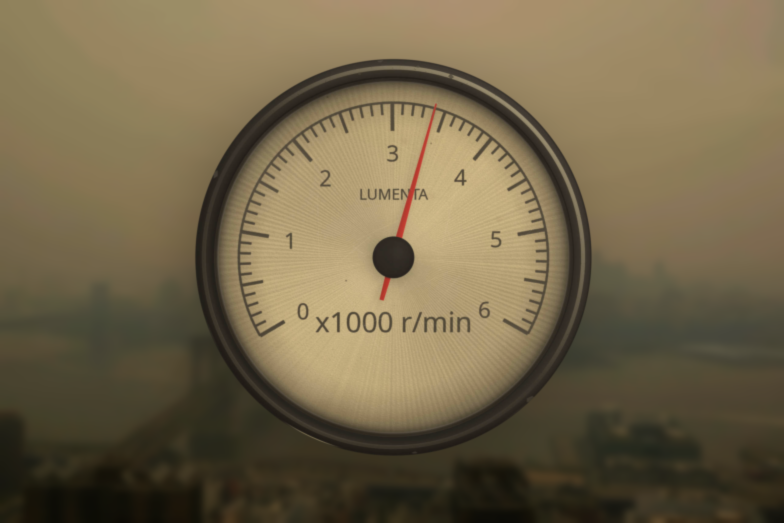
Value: 3400 rpm
